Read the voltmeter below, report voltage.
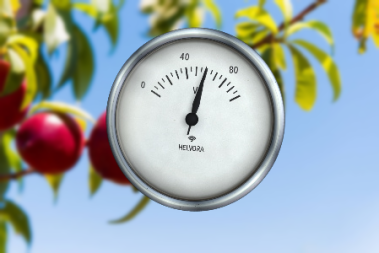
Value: 60 V
